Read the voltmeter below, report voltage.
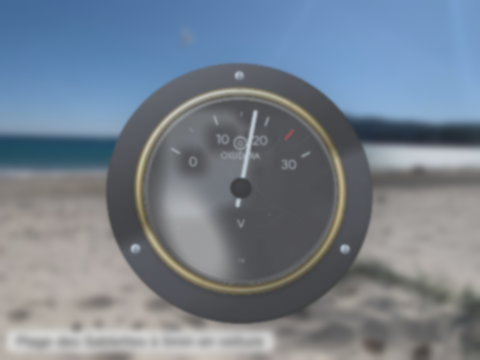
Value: 17.5 V
